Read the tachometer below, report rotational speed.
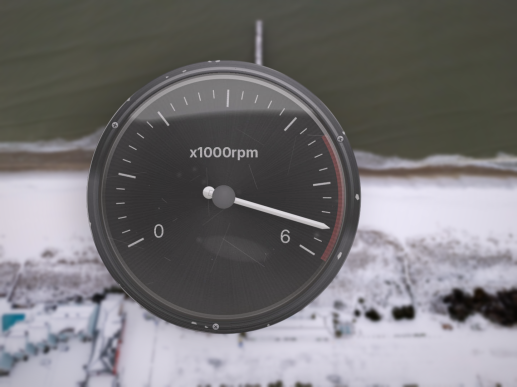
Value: 5600 rpm
